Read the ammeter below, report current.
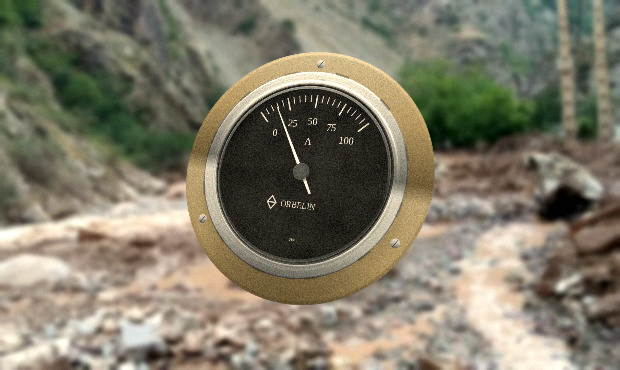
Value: 15 A
